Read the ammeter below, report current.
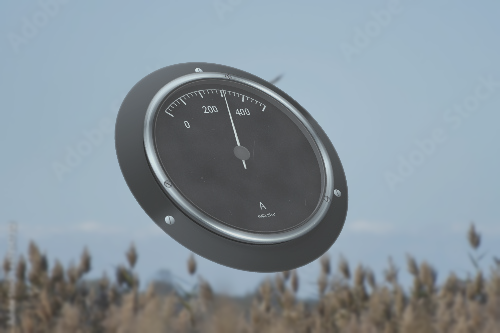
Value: 300 A
